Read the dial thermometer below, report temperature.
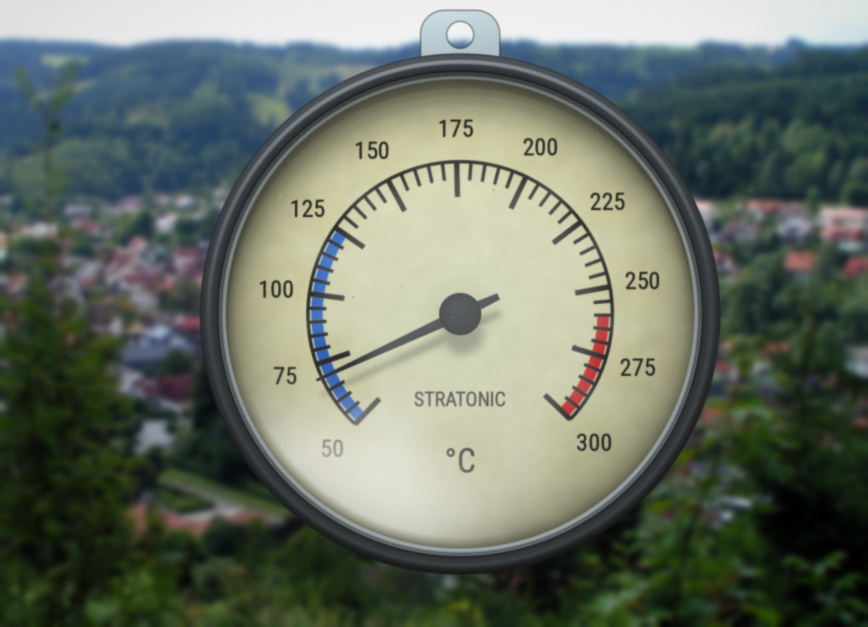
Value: 70 °C
